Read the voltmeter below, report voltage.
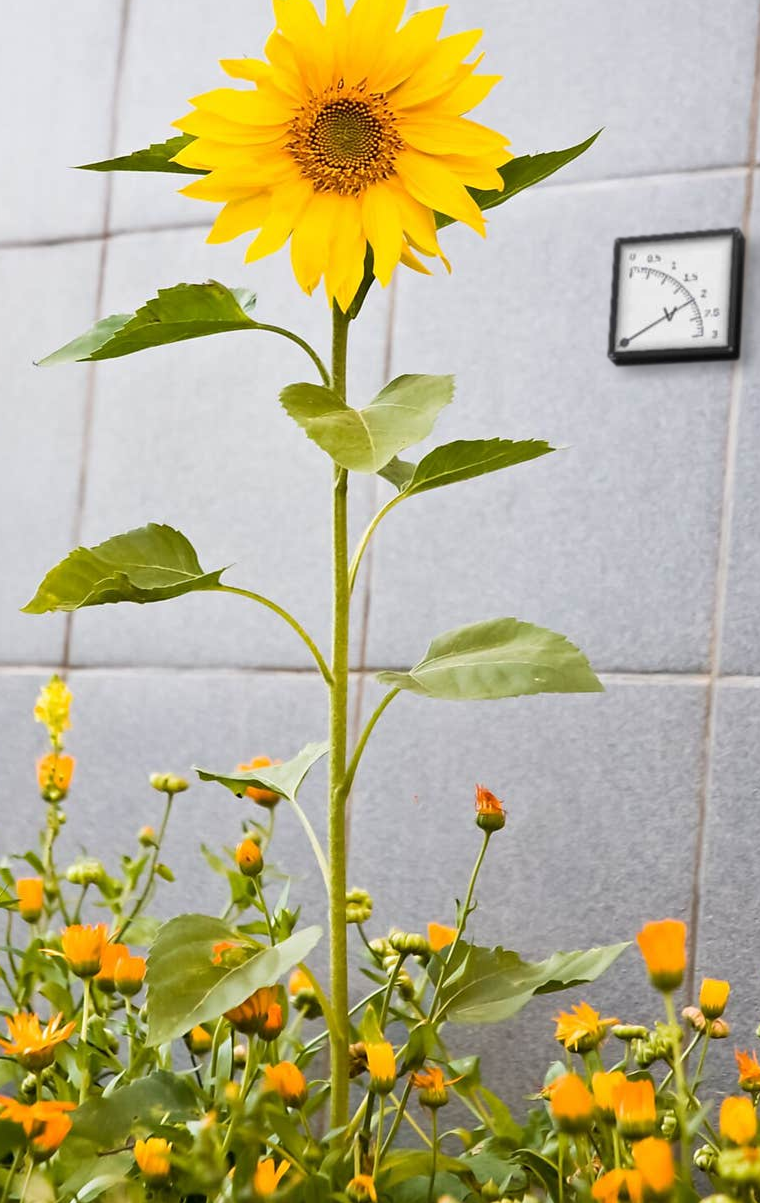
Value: 2 V
